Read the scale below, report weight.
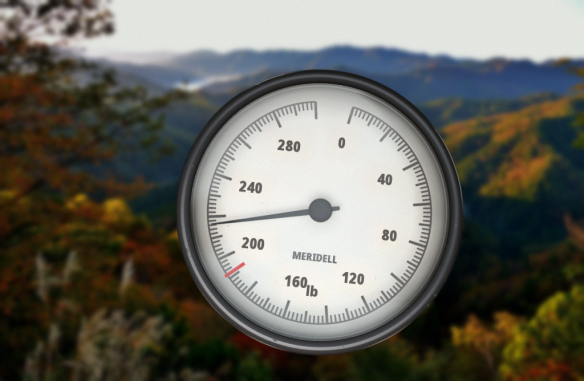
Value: 216 lb
